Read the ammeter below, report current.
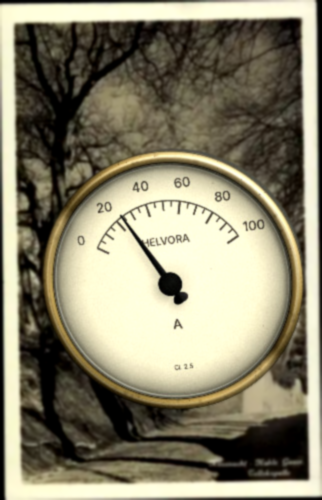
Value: 25 A
